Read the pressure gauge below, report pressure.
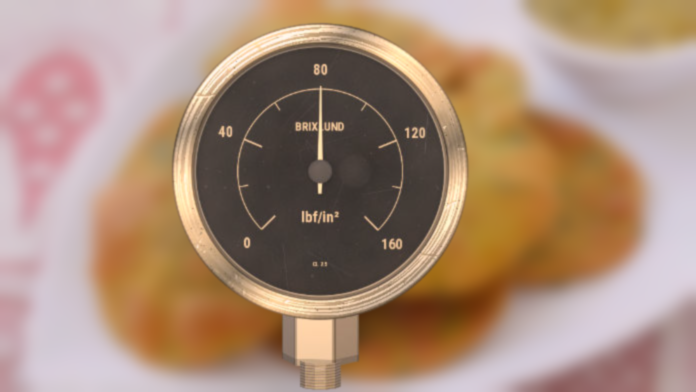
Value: 80 psi
